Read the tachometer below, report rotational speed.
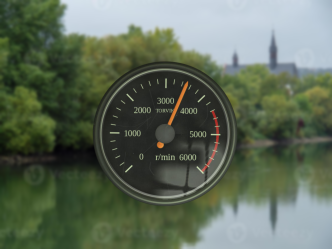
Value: 3500 rpm
